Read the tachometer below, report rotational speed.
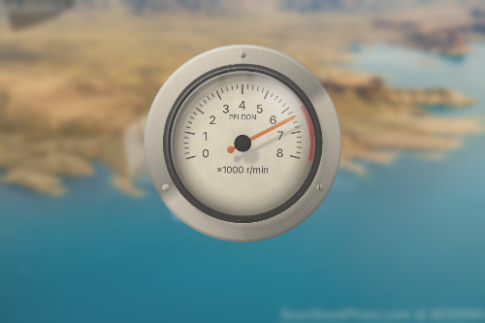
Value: 6400 rpm
